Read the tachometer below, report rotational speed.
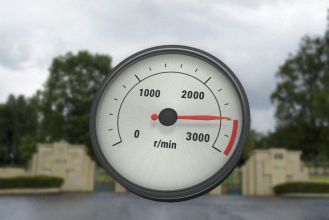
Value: 2600 rpm
